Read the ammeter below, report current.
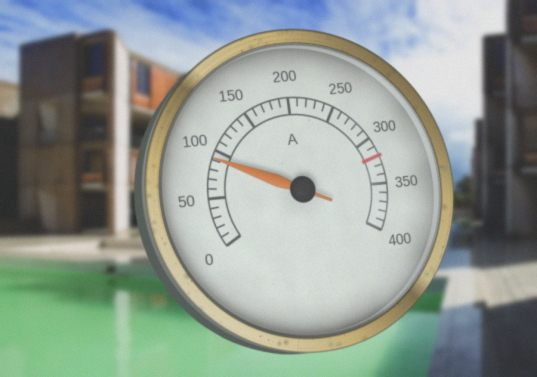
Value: 90 A
